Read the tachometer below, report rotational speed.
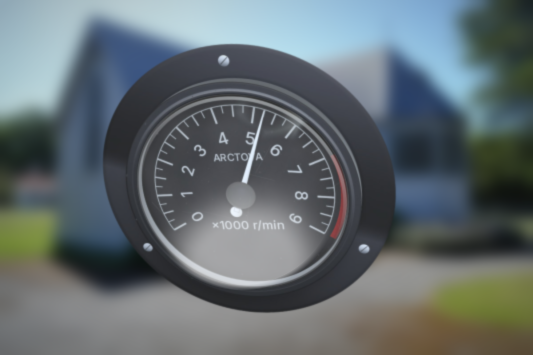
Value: 5250 rpm
